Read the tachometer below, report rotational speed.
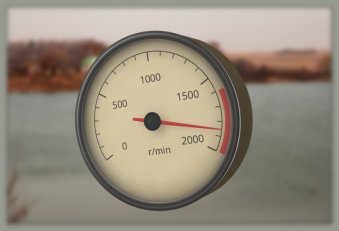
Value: 1850 rpm
